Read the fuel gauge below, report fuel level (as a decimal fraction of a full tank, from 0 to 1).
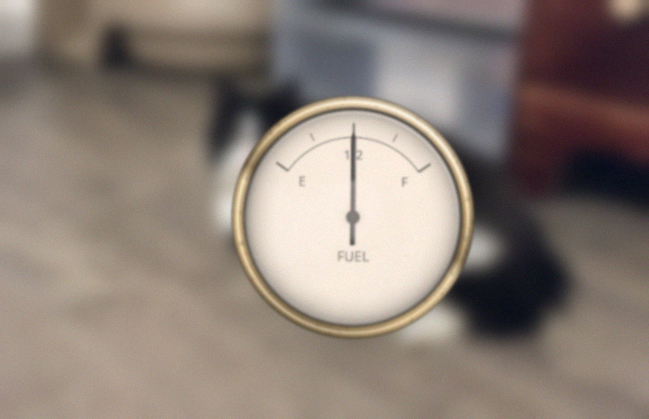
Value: 0.5
